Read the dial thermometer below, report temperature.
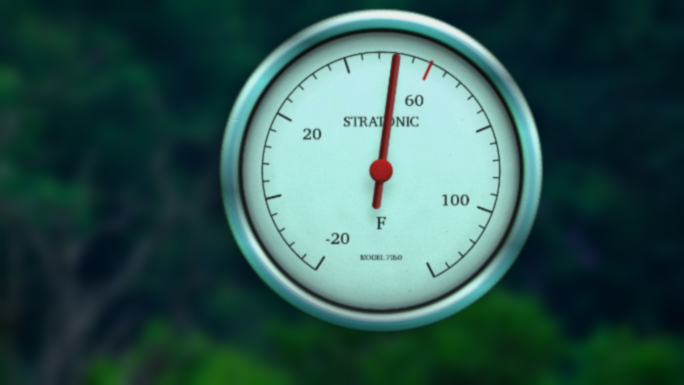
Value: 52 °F
